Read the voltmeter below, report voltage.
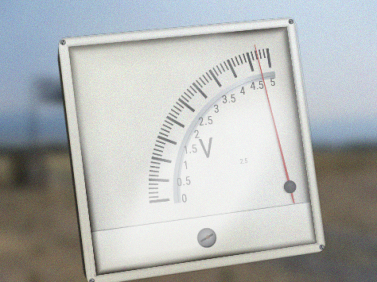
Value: 4.7 V
